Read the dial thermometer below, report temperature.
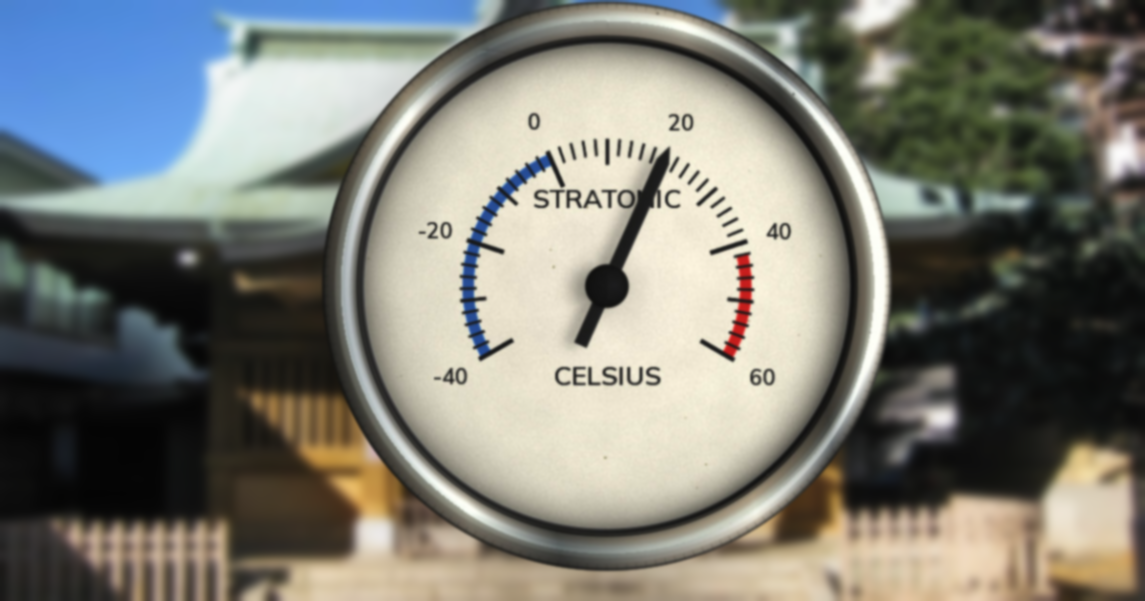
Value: 20 °C
